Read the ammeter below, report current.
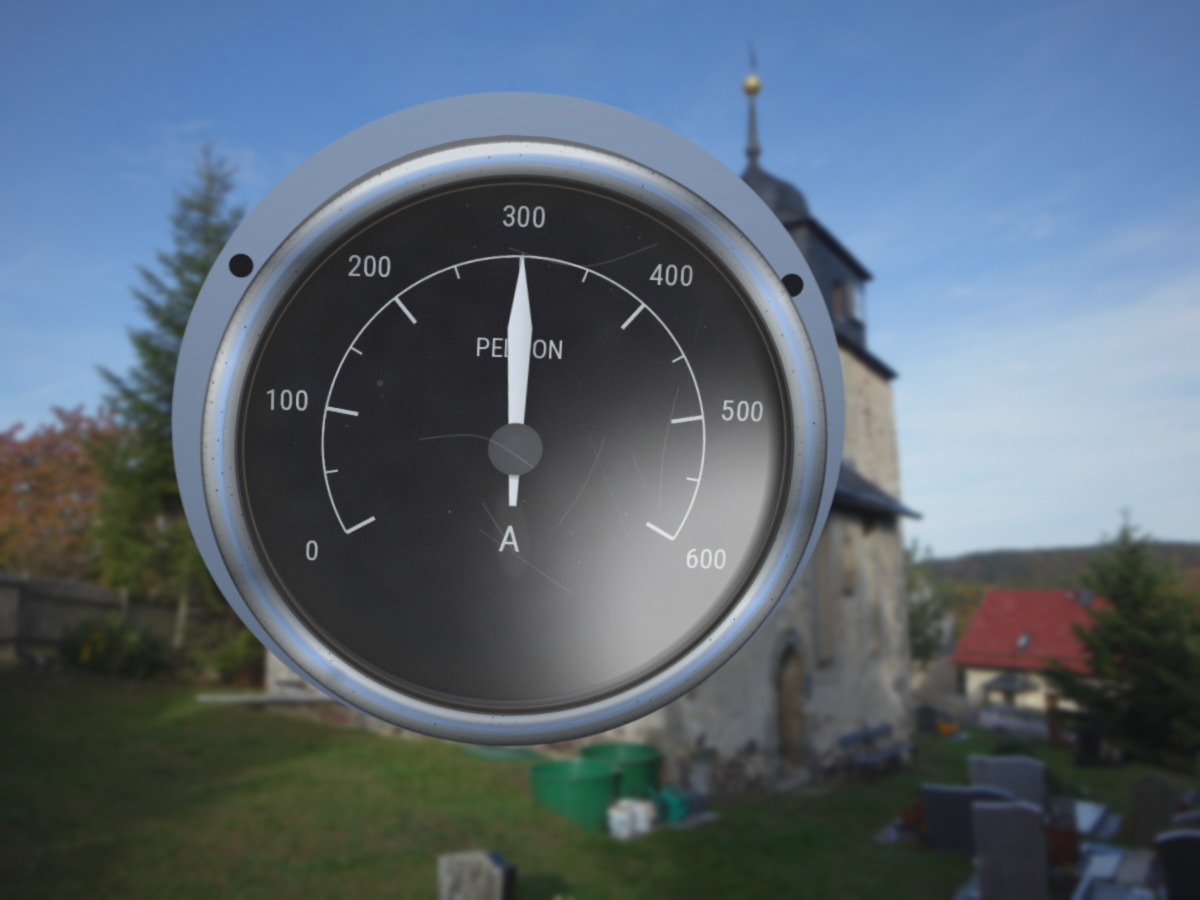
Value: 300 A
